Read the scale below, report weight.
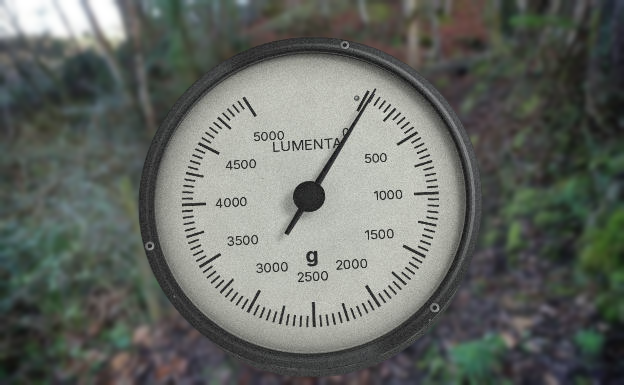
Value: 50 g
